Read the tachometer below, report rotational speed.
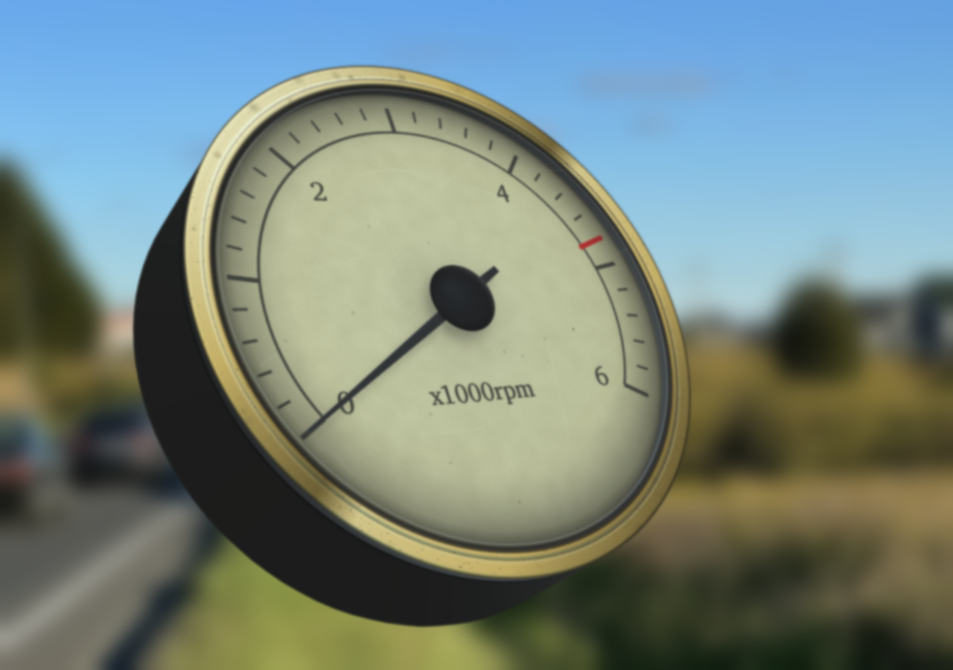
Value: 0 rpm
